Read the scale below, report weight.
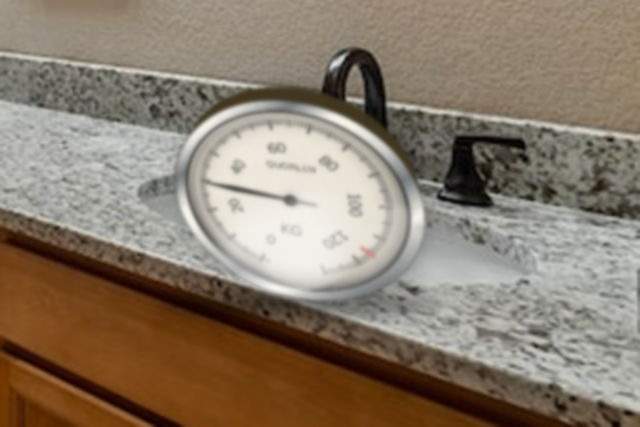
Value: 30 kg
